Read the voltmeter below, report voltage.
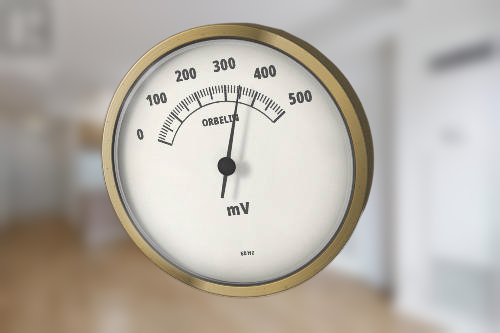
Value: 350 mV
